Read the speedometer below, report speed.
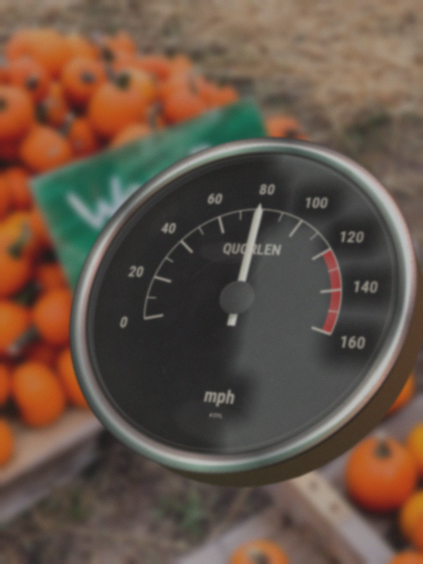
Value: 80 mph
